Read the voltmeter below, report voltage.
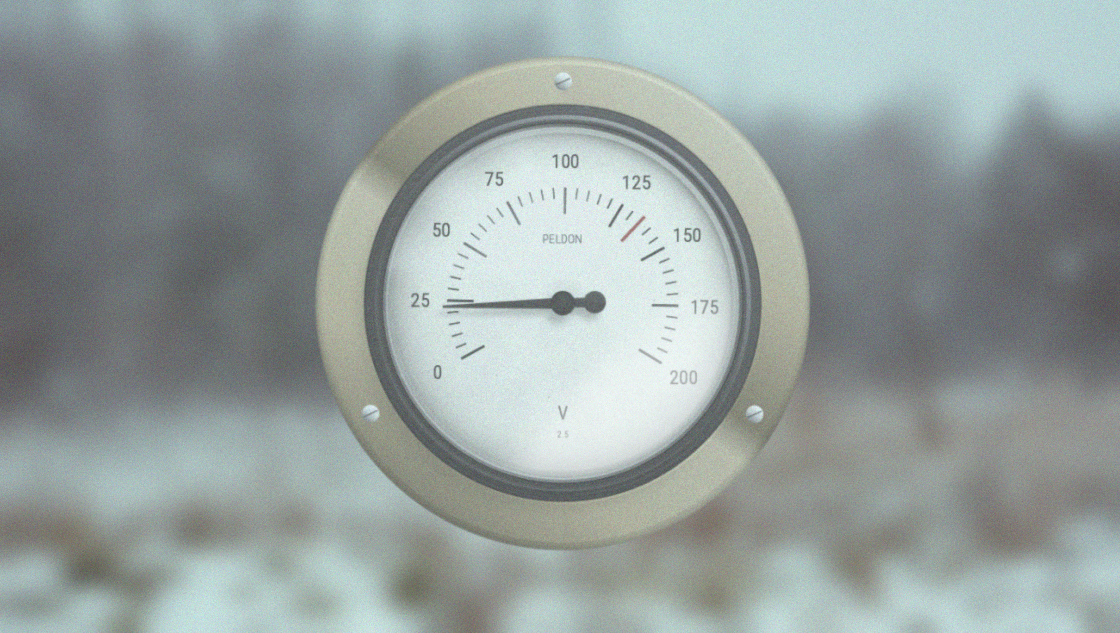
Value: 22.5 V
